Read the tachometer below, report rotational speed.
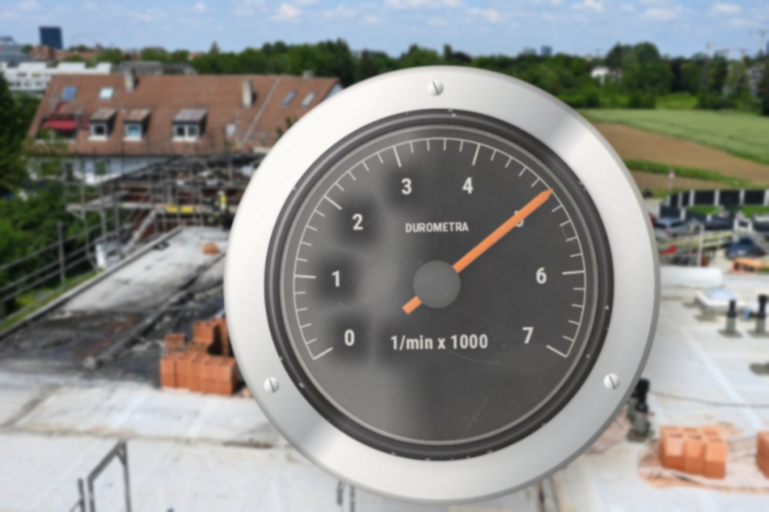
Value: 5000 rpm
